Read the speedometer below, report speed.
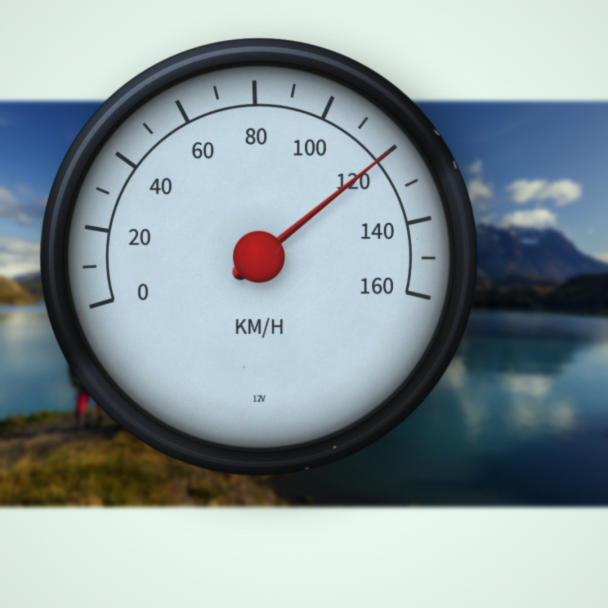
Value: 120 km/h
